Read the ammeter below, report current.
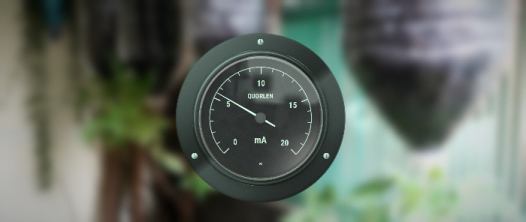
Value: 5.5 mA
